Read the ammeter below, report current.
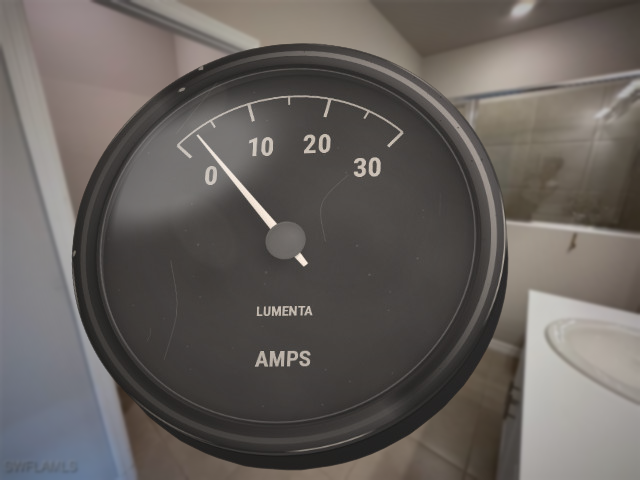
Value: 2.5 A
